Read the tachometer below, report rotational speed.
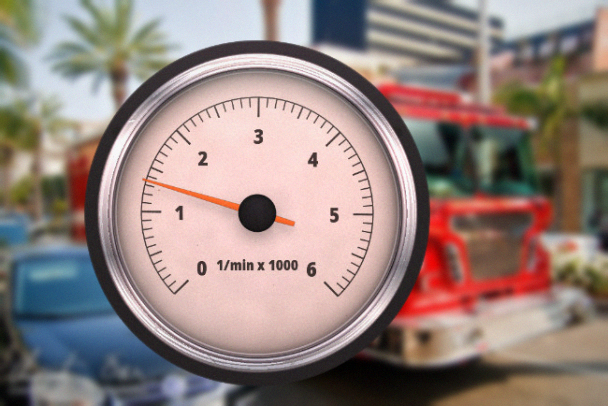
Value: 1350 rpm
